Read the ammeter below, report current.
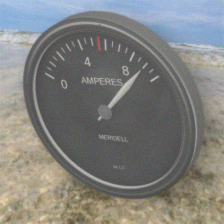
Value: 9 A
